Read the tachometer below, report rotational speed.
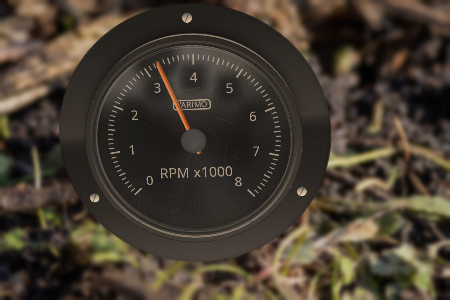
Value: 3300 rpm
